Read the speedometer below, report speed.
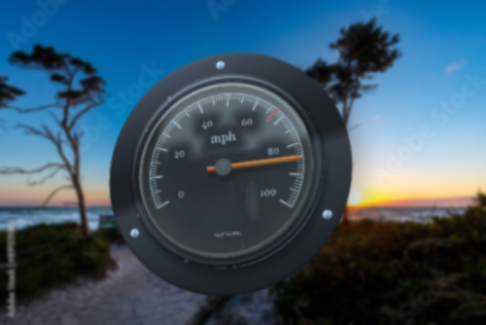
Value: 85 mph
